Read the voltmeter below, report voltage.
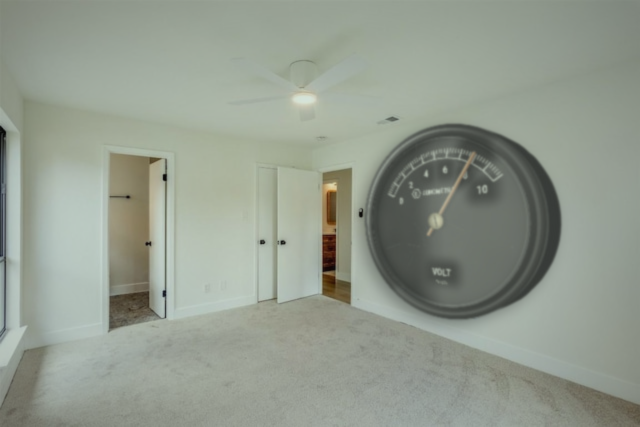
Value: 8 V
